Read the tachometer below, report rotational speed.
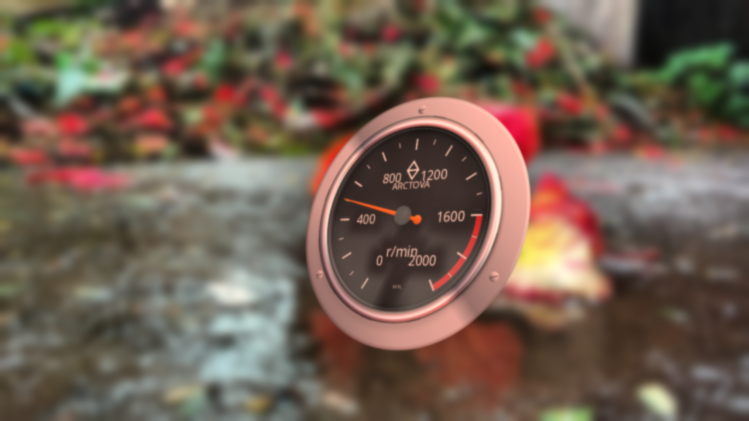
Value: 500 rpm
